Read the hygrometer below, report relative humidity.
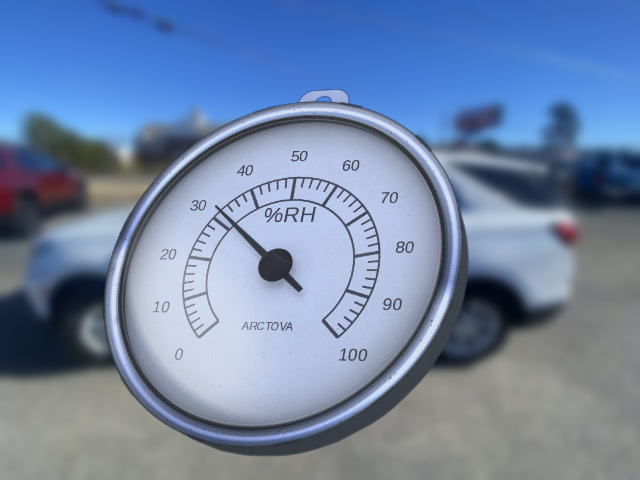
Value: 32 %
